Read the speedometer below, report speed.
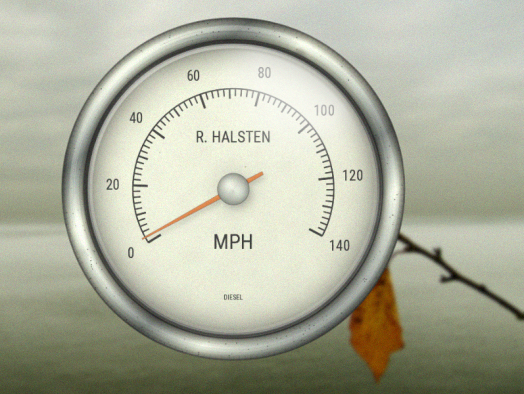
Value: 2 mph
